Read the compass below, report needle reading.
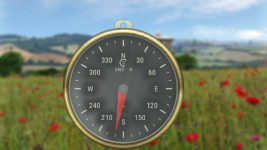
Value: 190 °
